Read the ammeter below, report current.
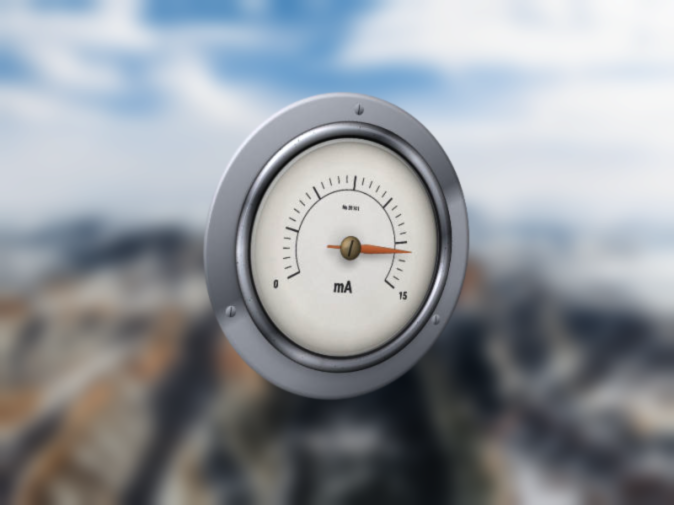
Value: 13 mA
